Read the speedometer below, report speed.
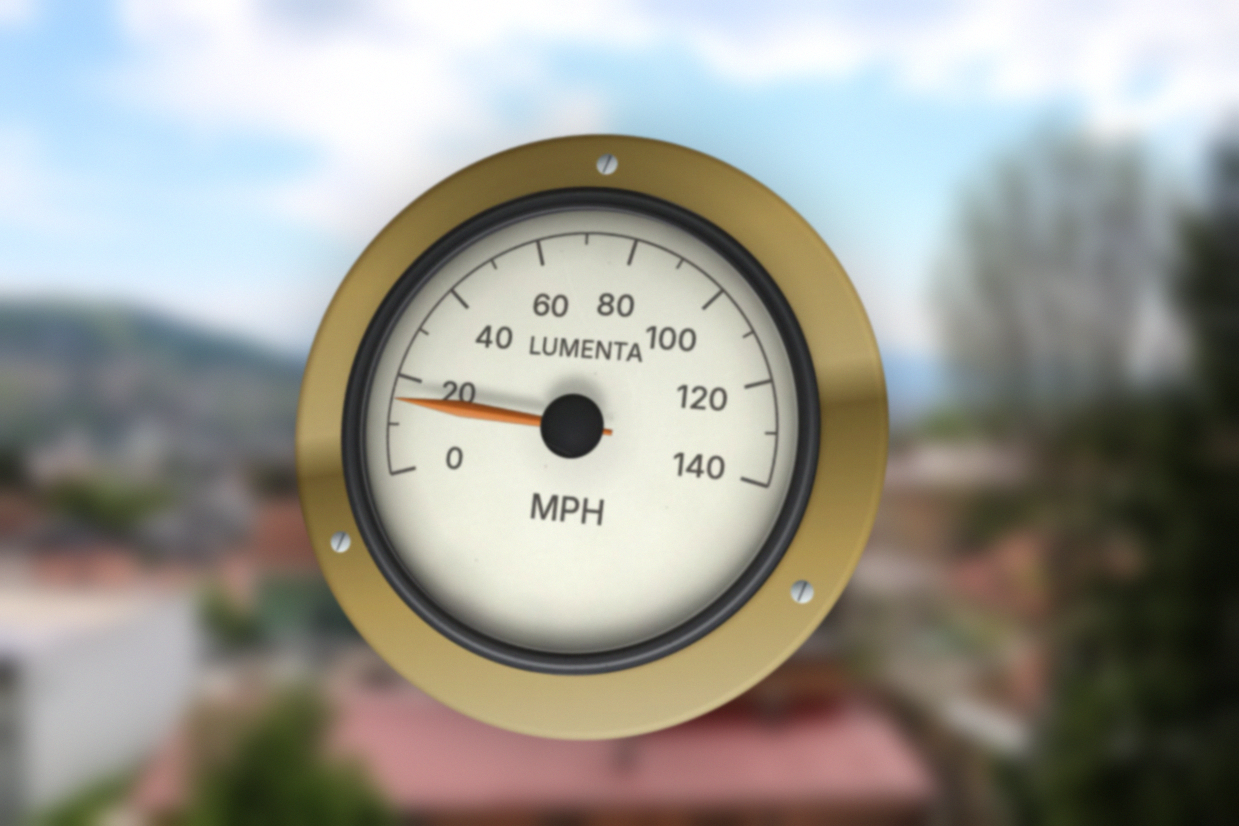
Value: 15 mph
